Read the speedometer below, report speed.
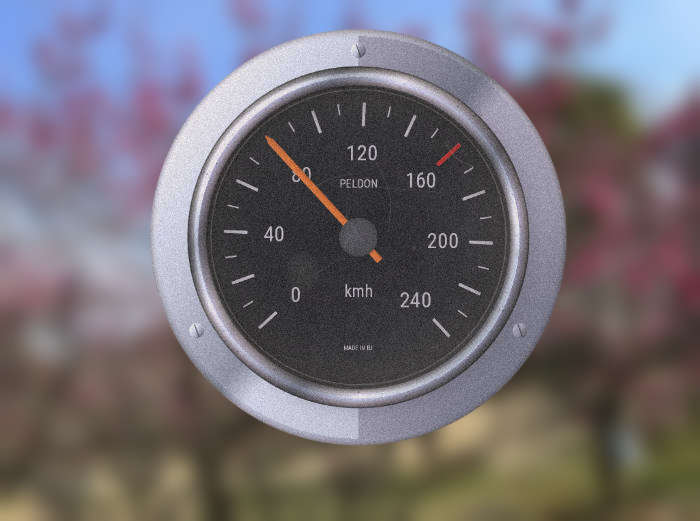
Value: 80 km/h
